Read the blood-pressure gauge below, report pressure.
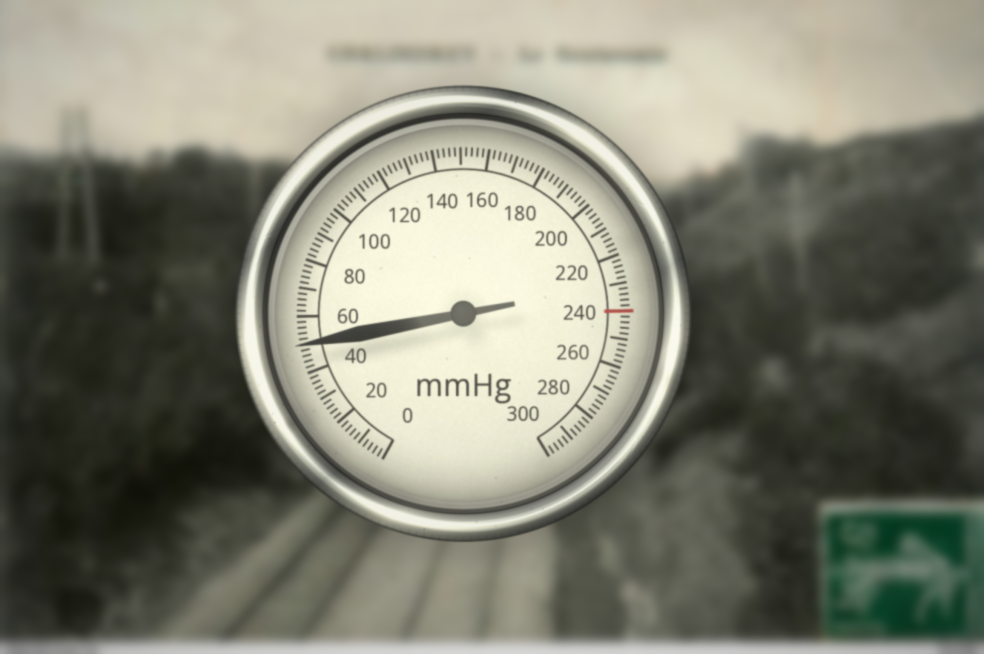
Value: 50 mmHg
